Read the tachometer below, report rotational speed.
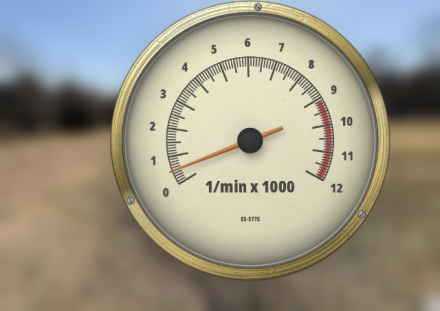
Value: 500 rpm
